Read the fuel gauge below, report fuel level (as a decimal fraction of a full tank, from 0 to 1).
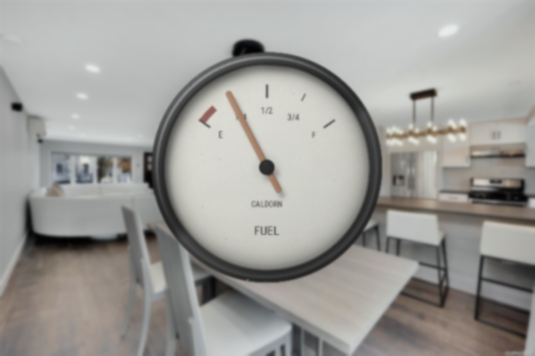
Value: 0.25
